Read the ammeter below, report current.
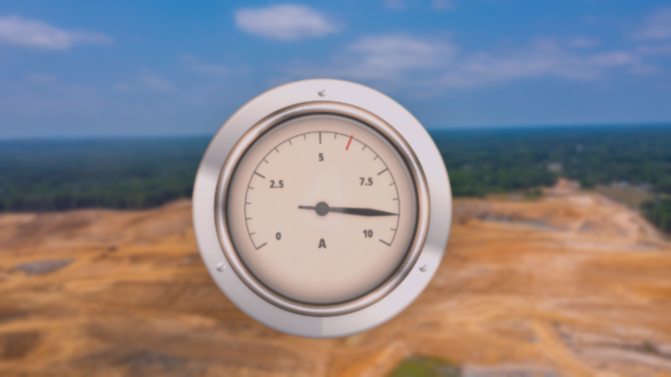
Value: 9 A
